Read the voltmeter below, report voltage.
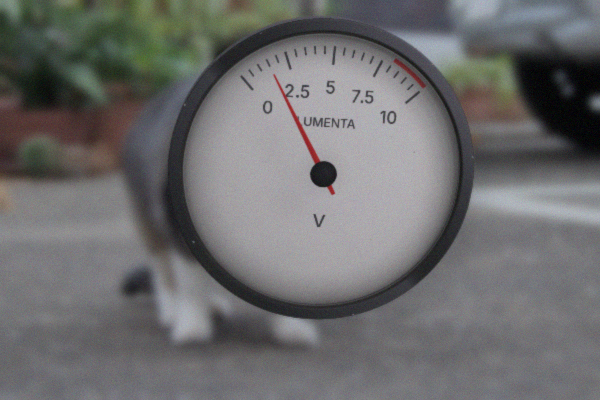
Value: 1.5 V
